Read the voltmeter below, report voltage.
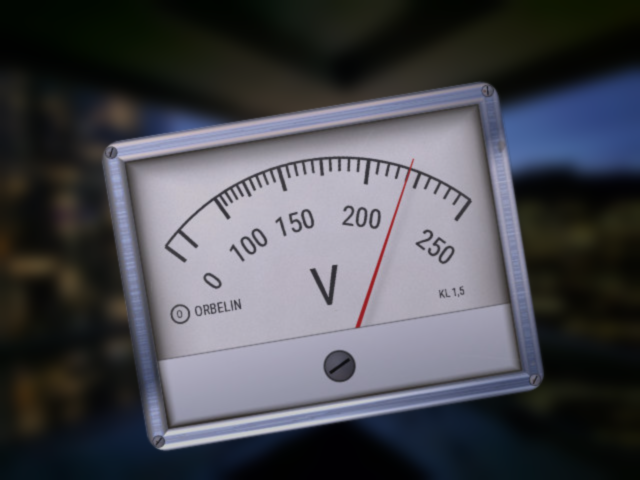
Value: 220 V
